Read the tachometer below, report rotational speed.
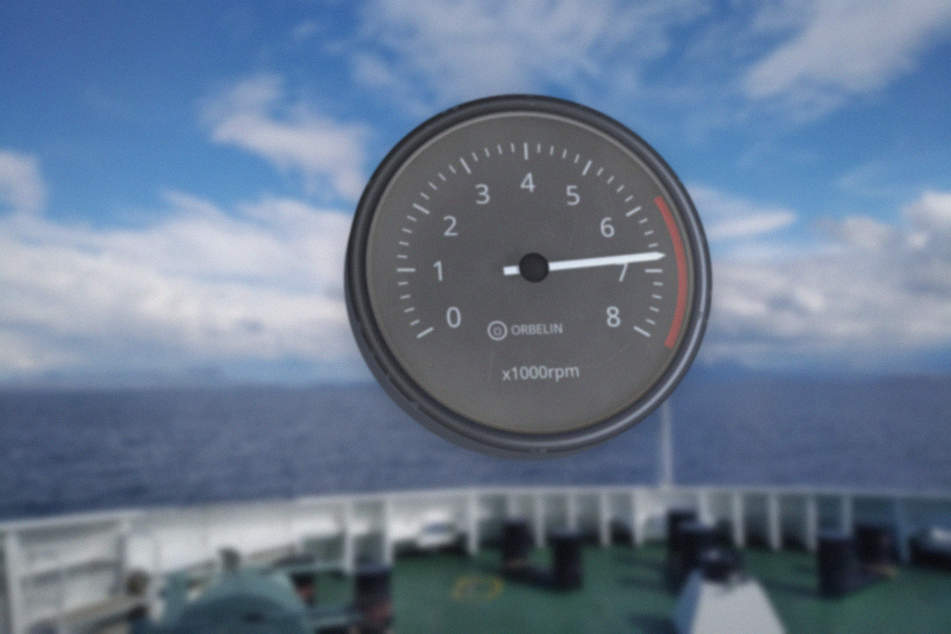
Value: 6800 rpm
